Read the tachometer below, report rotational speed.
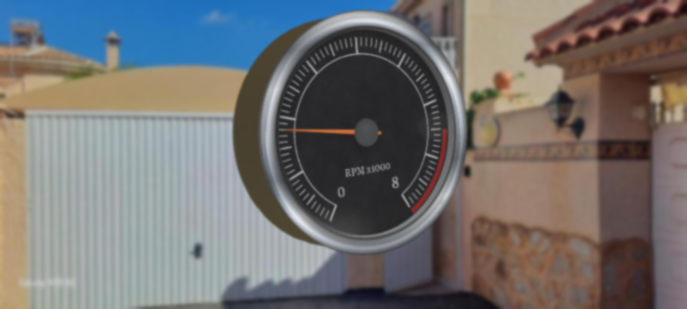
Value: 1800 rpm
